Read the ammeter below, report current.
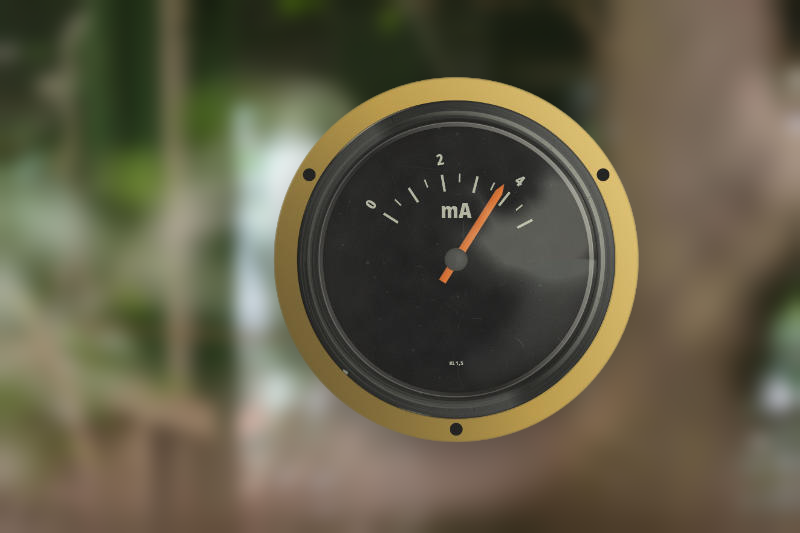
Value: 3.75 mA
